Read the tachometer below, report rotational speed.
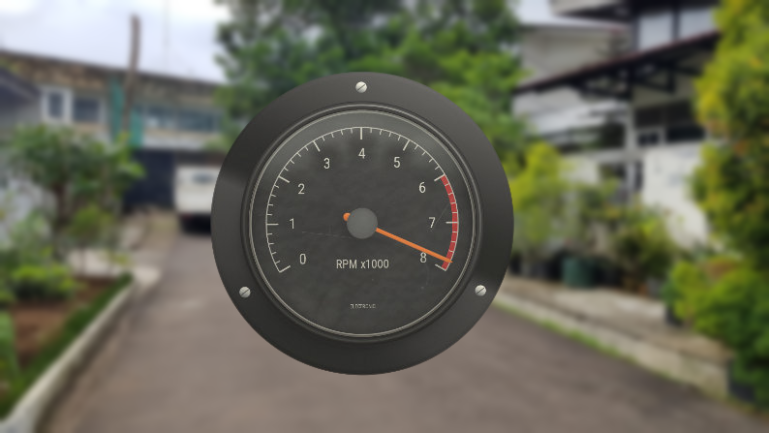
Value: 7800 rpm
